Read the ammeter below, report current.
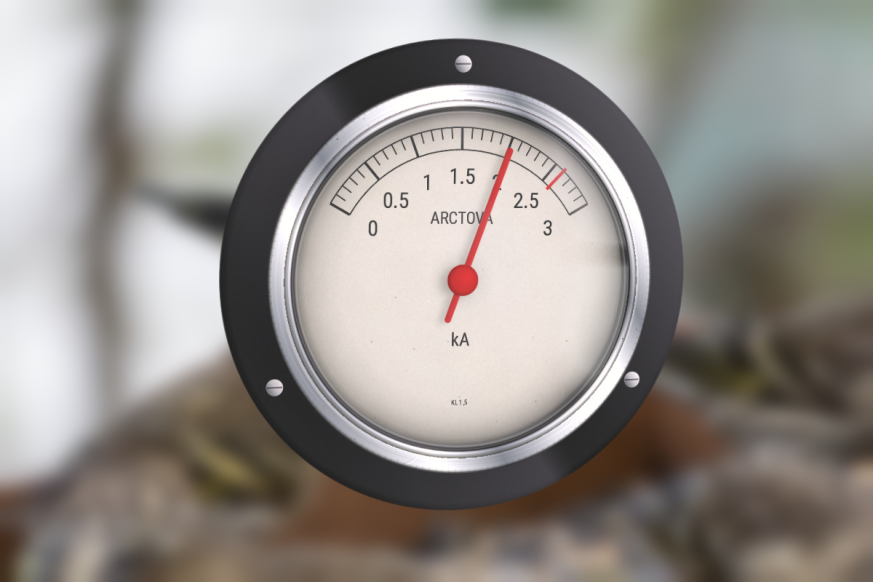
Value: 2 kA
